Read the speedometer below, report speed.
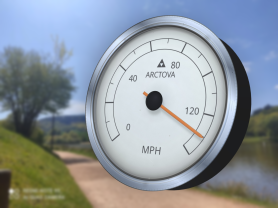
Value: 130 mph
